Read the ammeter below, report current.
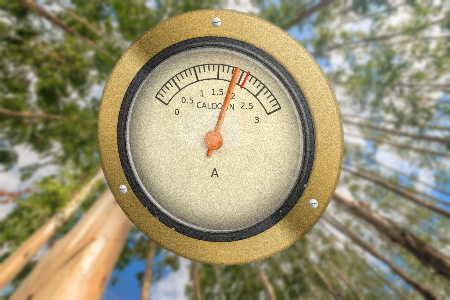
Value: 1.9 A
